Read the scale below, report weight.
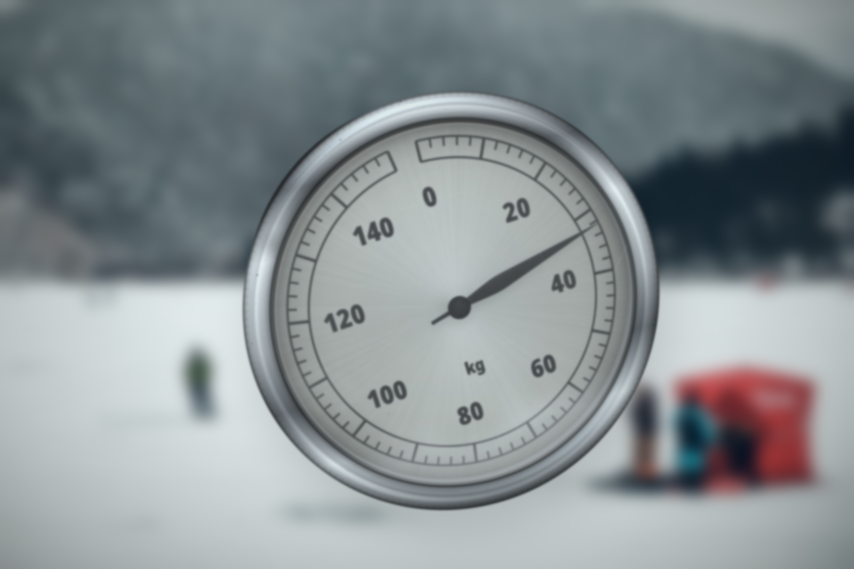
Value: 32 kg
